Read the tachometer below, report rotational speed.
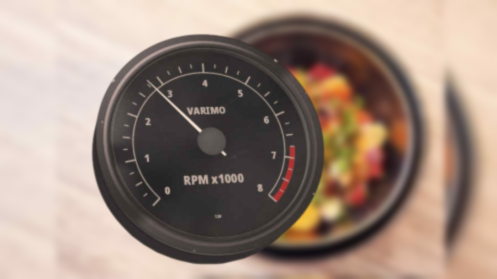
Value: 2750 rpm
